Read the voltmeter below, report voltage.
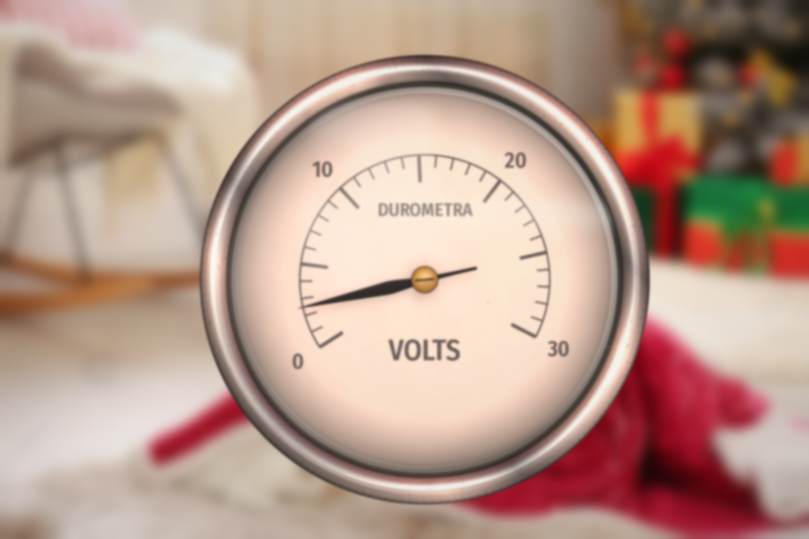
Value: 2.5 V
